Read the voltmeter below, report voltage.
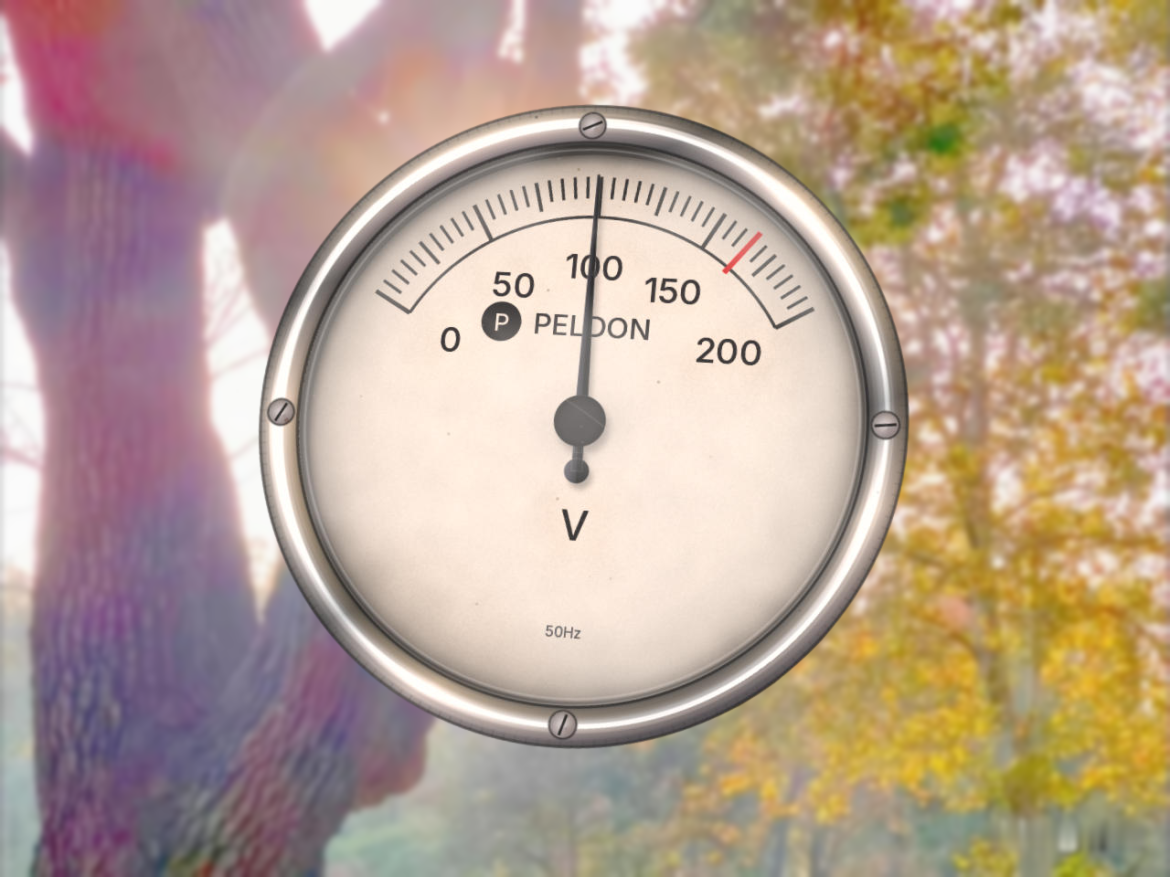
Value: 100 V
